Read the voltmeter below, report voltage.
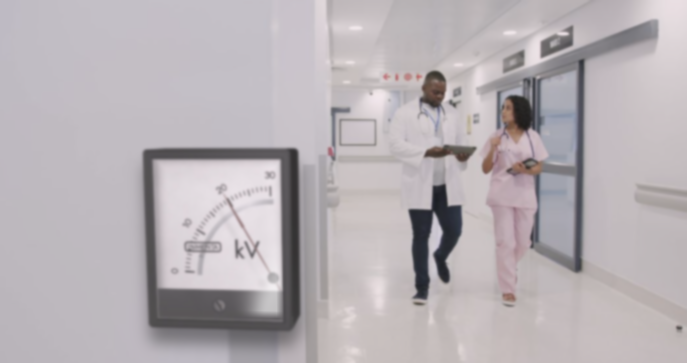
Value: 20 kV
